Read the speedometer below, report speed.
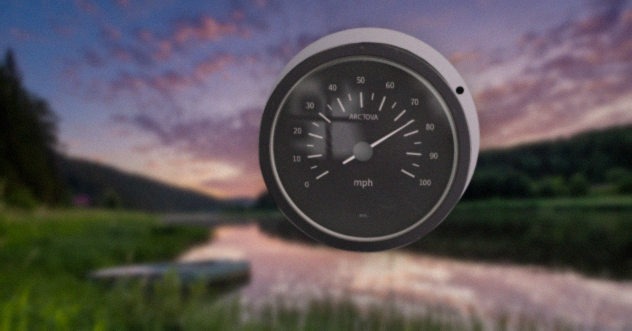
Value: 75 mph
